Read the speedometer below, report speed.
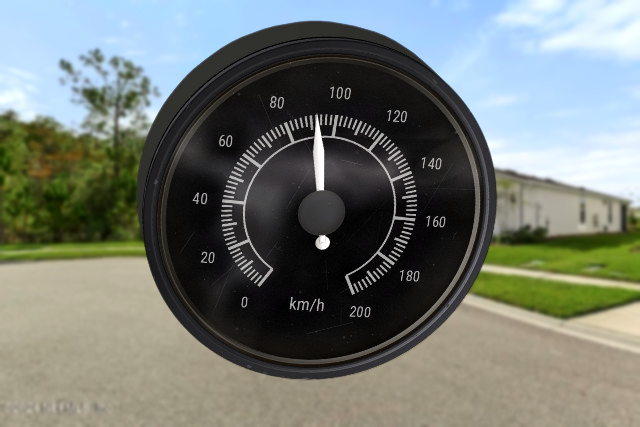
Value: 92 km/h
